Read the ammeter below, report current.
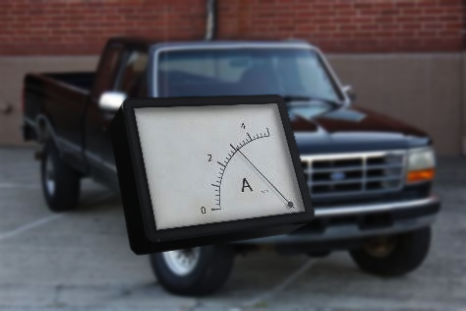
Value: 3 A
